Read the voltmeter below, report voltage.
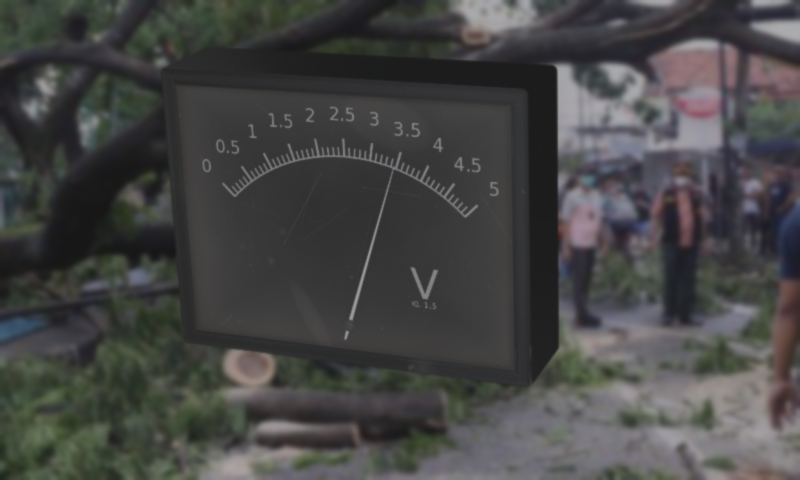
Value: 3.5 V
